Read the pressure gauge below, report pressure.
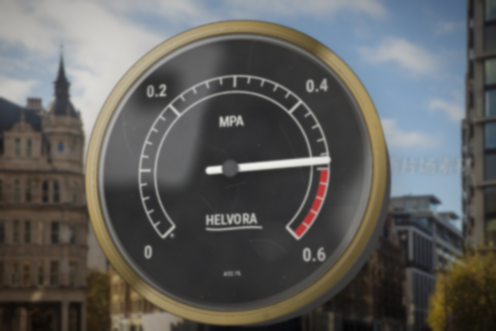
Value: 0.49 MPa
